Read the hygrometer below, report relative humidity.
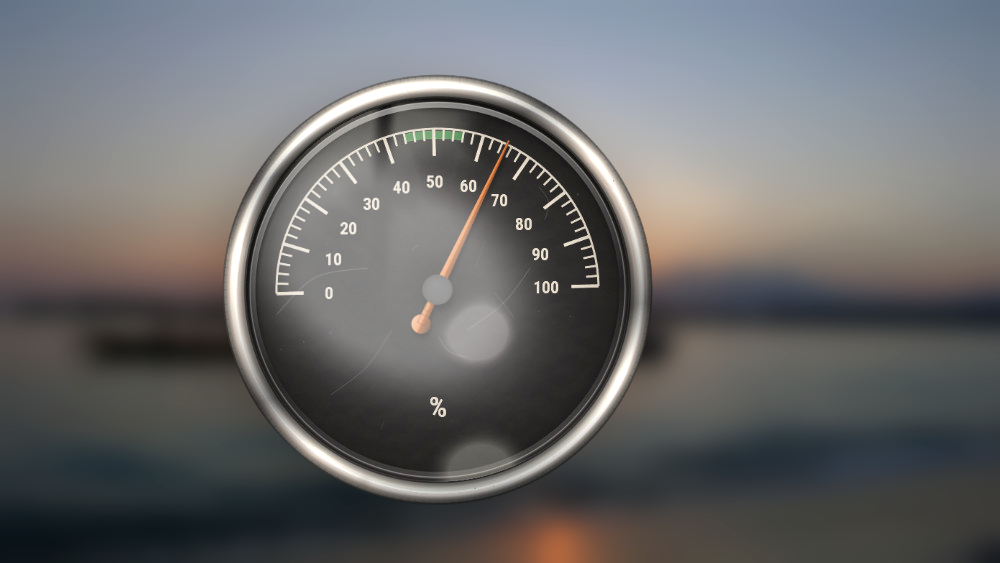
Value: 65 %
